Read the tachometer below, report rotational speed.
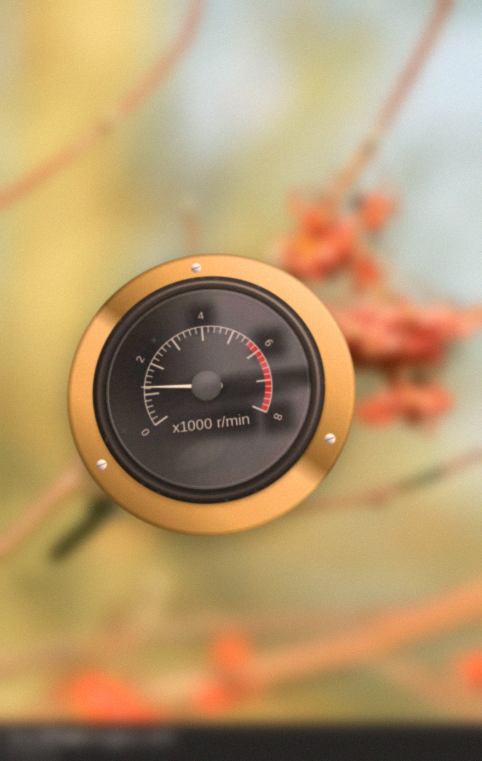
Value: 1200 rpm
